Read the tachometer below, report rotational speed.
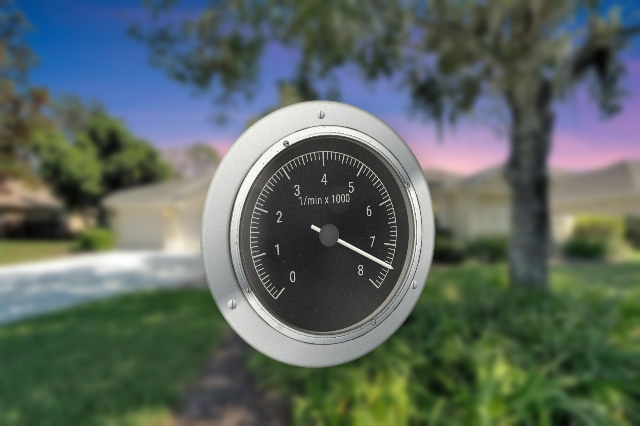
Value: 7500 rpm
